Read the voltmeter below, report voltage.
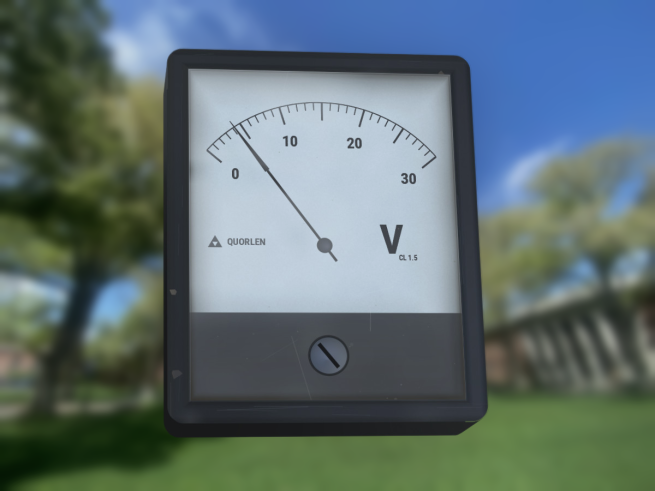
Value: 4 V
